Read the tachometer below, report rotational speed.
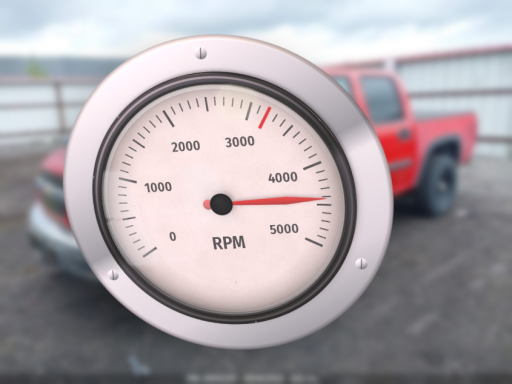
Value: 4400 rpm
